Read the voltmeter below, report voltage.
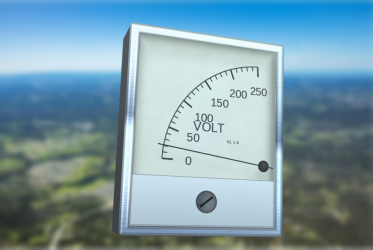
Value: 20 V
